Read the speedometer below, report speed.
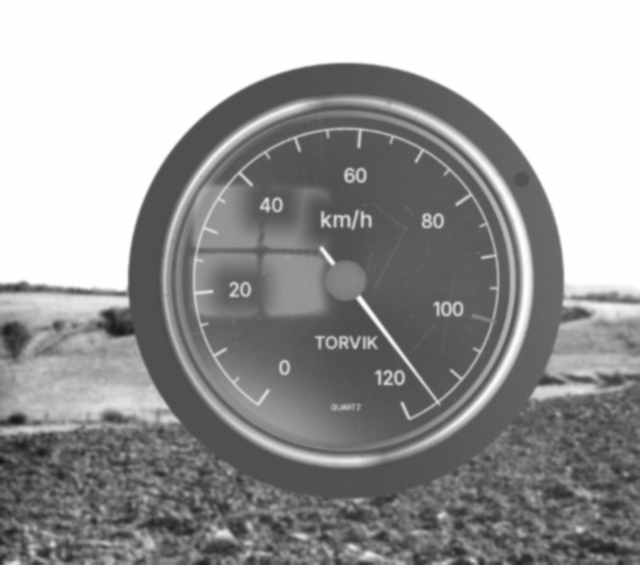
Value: 115 km/h
